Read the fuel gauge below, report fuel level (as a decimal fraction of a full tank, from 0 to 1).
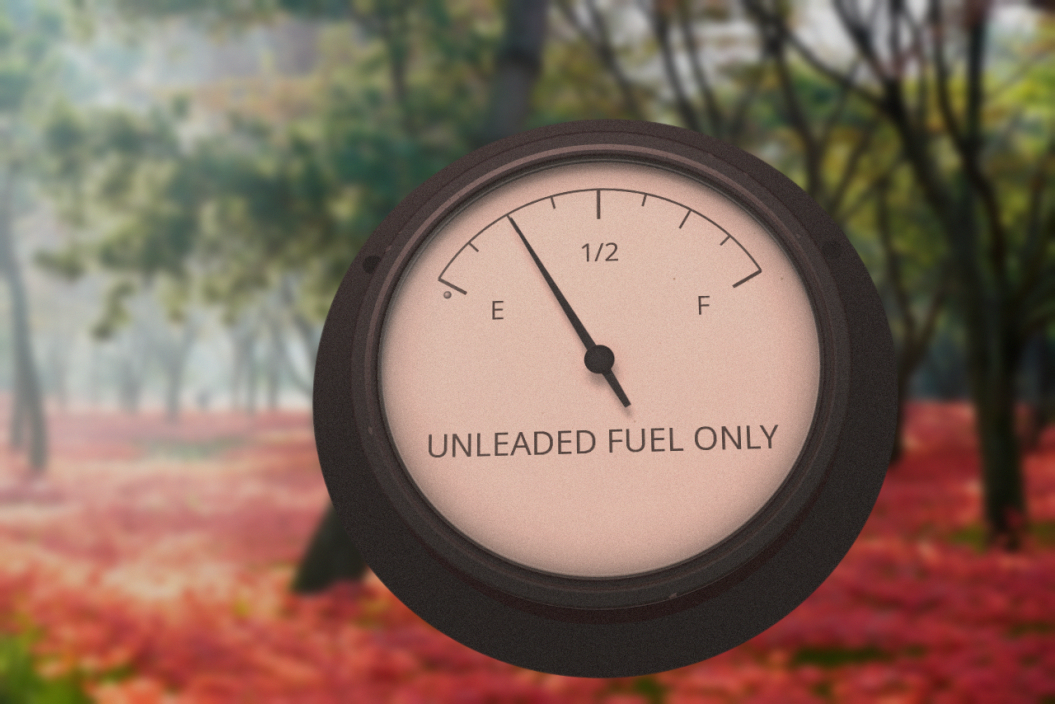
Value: 0.25
